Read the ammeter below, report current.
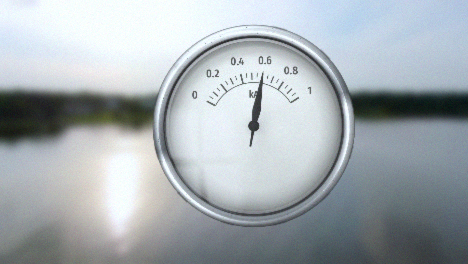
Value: 0.6 kA
